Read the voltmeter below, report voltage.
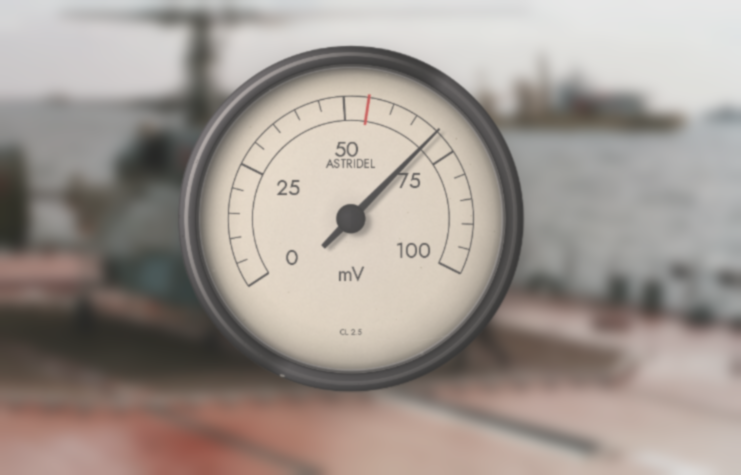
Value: 70 mV
